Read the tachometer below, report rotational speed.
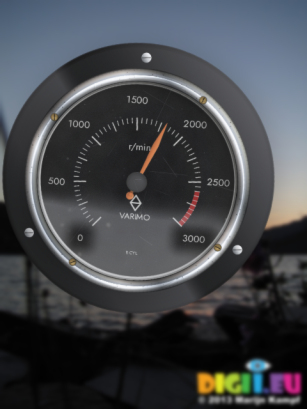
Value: 1800 rpm
